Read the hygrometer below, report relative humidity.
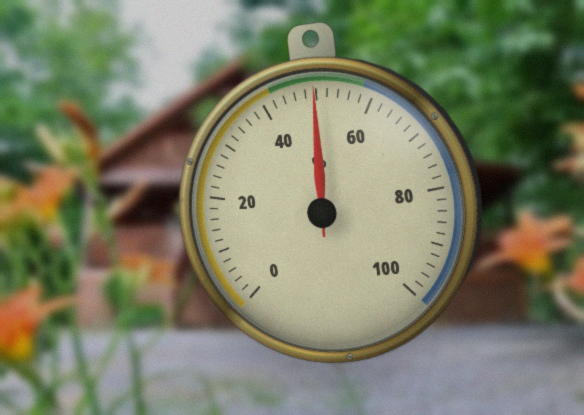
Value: 50 %
